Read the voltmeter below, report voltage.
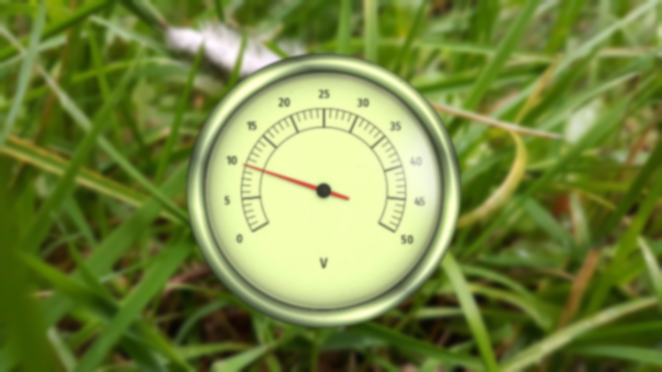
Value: 10 V
